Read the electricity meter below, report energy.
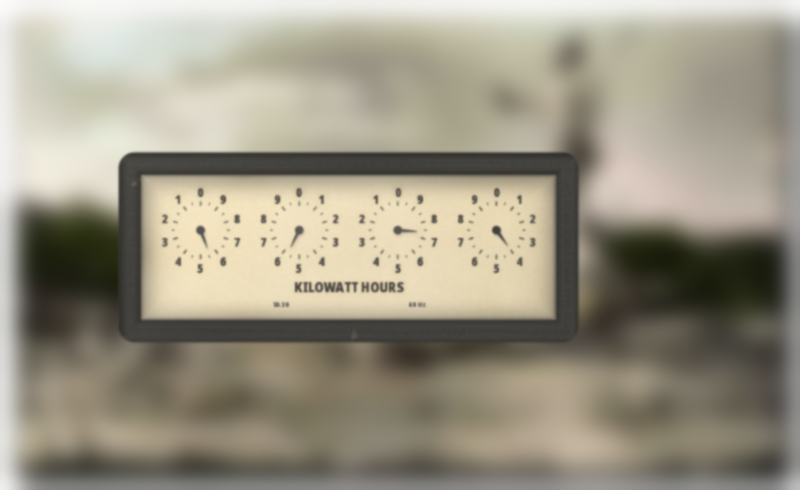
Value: 5574 kWh
